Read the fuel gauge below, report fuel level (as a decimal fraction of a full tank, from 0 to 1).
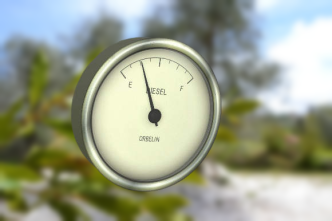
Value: 0.25
